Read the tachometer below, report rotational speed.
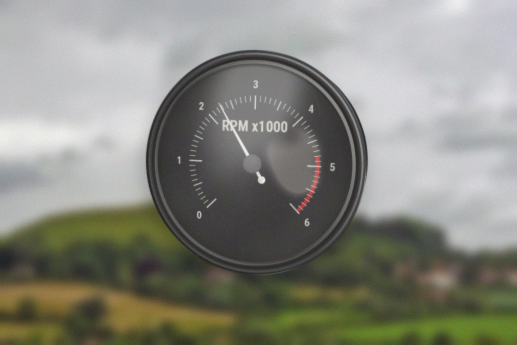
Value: 2300 rpm
